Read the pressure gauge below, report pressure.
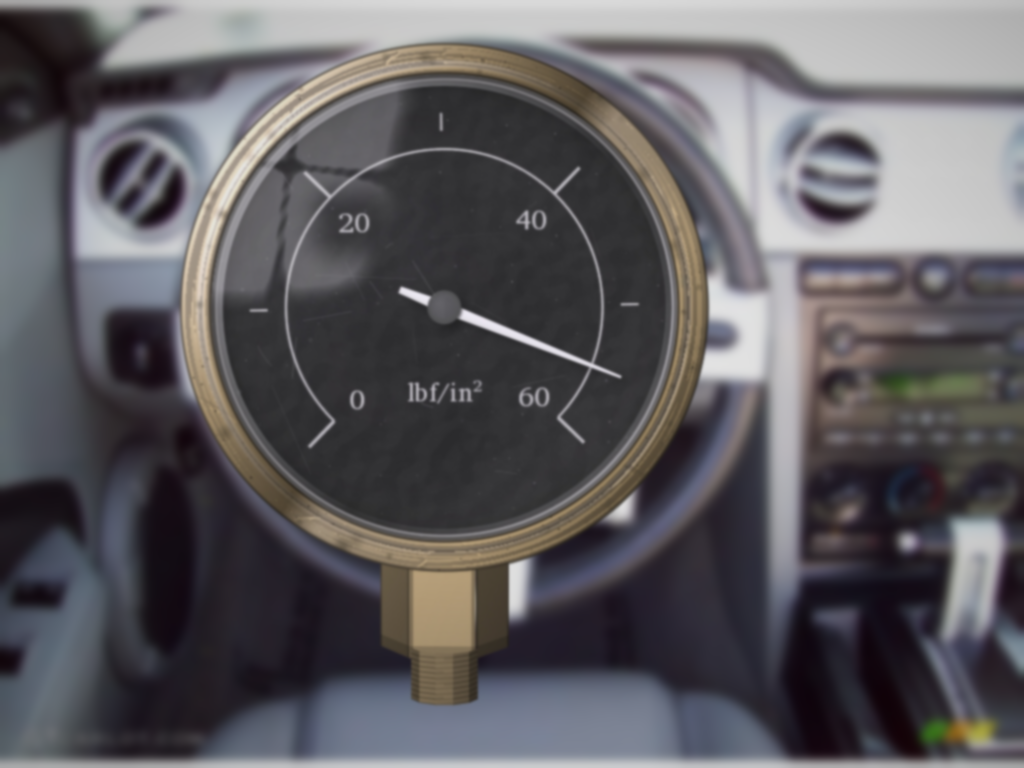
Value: 55 psi
